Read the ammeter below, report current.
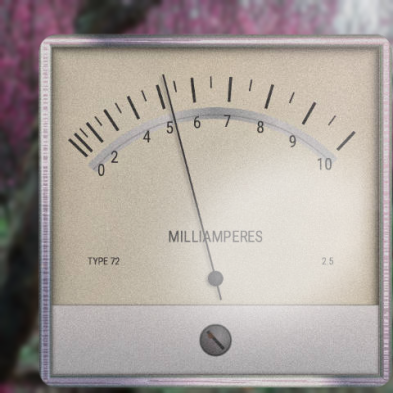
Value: 5.25 mA
